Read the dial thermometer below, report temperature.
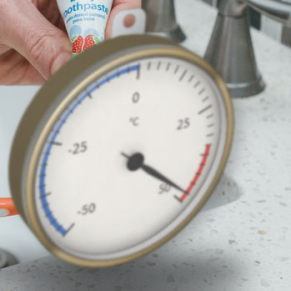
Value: 47.5 °C
